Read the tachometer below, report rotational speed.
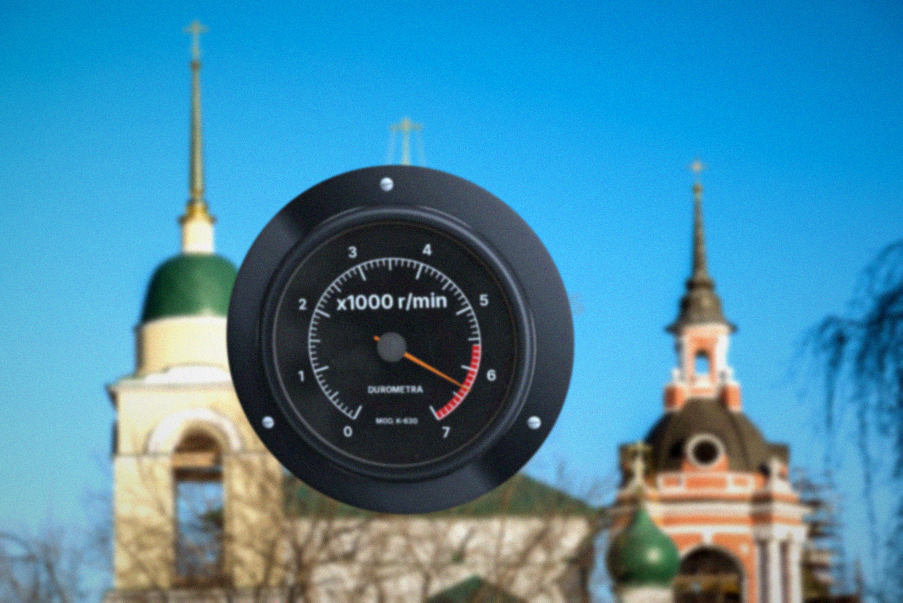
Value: 6300 rpm
